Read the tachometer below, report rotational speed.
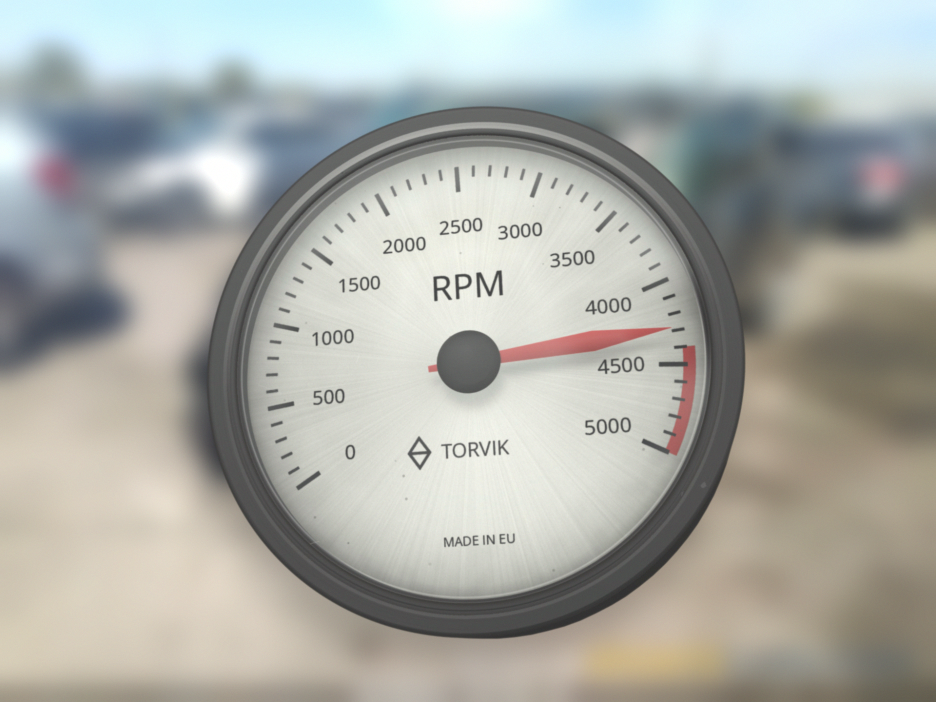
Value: 4300 rpm
